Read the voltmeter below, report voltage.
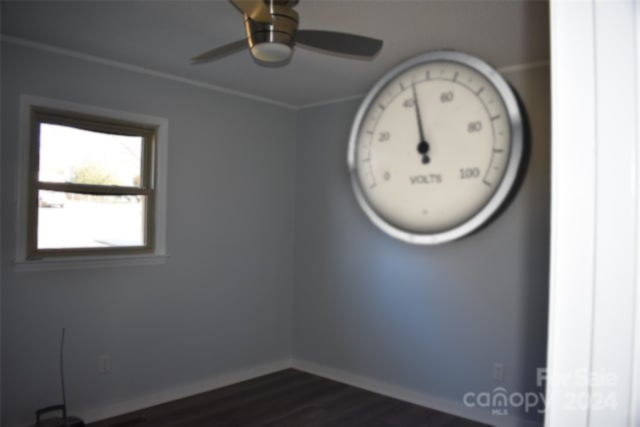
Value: 45 V
